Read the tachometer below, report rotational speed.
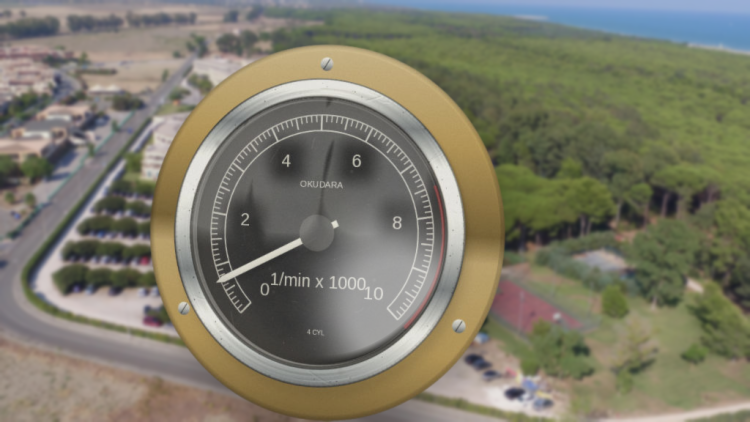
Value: 700 rpm
